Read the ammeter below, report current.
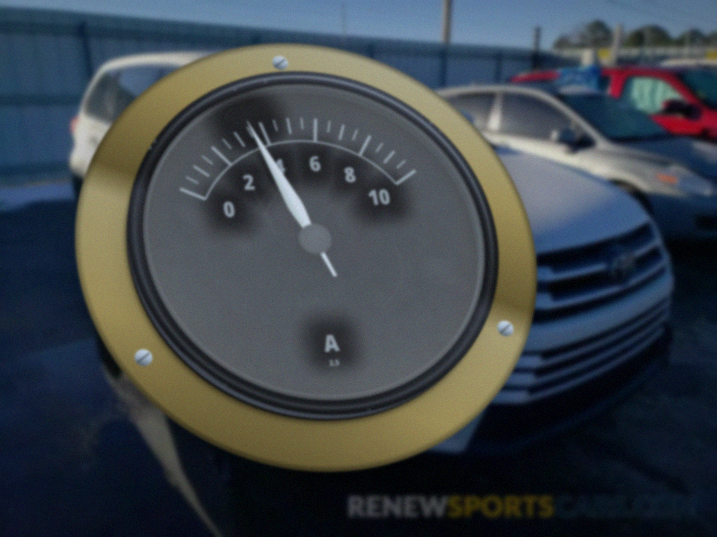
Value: 3.5 A
